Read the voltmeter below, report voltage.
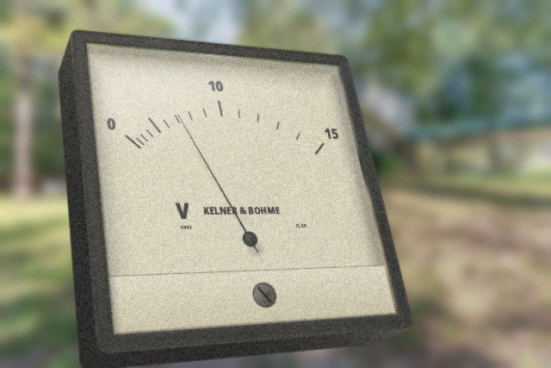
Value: 7 V
